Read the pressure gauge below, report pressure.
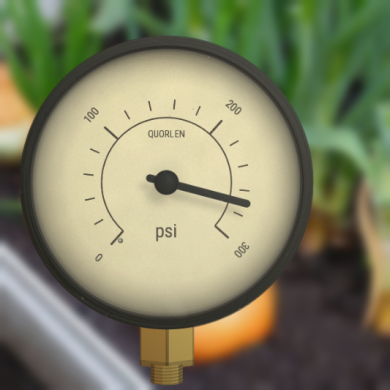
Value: 270 psi
